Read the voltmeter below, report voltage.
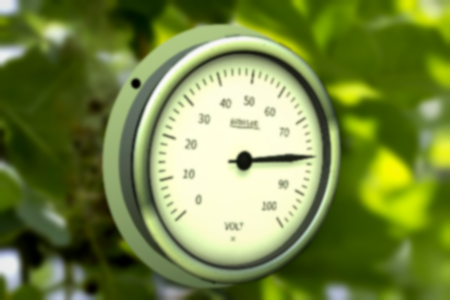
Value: 80 V
